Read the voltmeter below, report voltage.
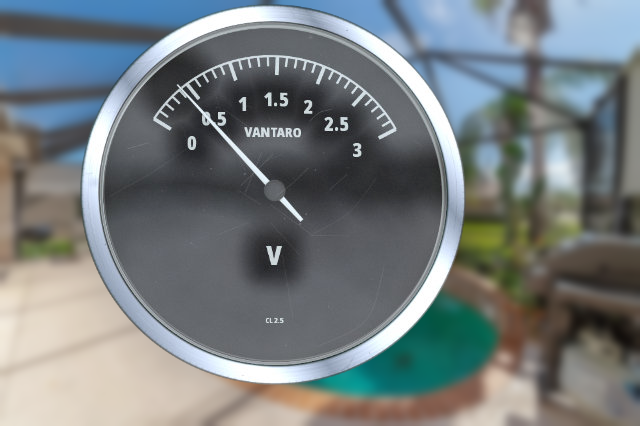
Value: 0.4 V
